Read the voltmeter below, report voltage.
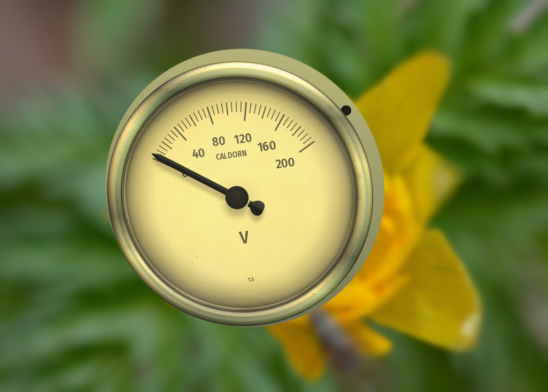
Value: 5 V
